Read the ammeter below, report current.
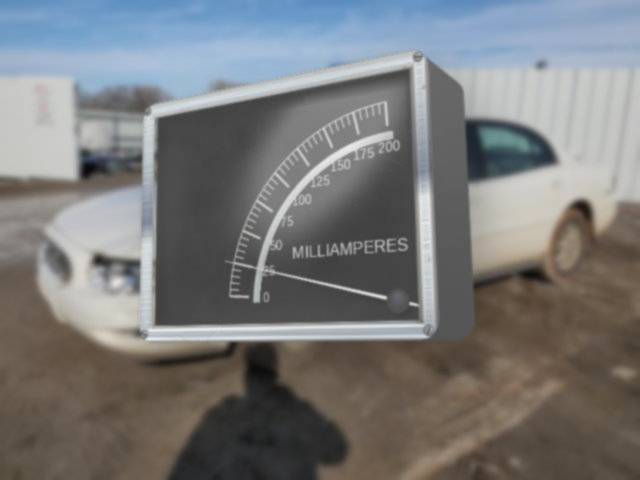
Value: 25 mA
